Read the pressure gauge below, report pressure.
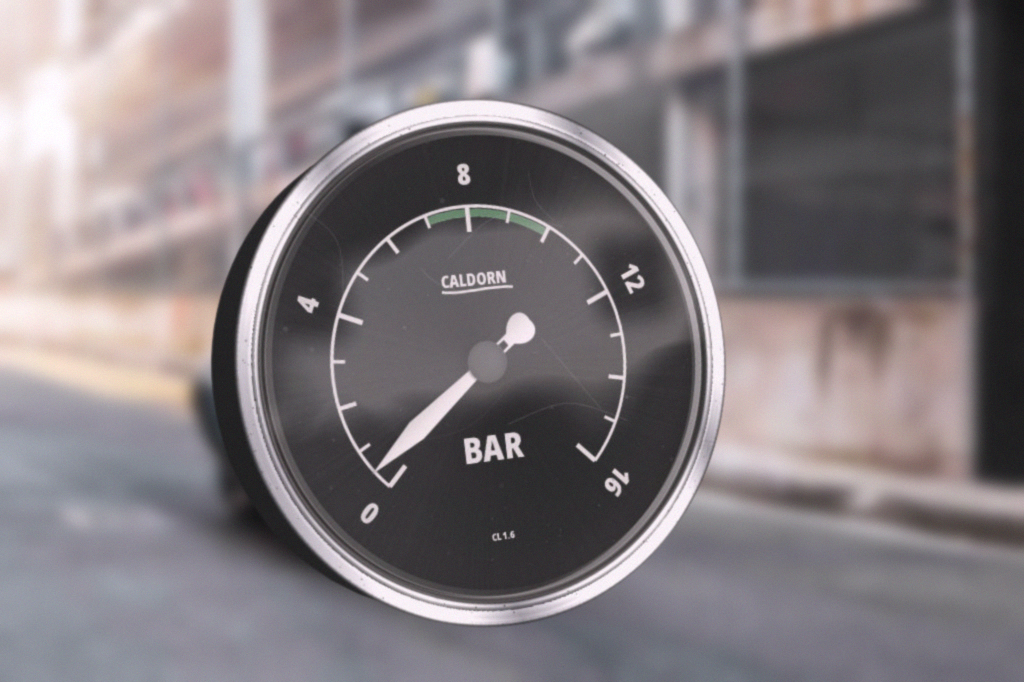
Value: 0.5 bar
